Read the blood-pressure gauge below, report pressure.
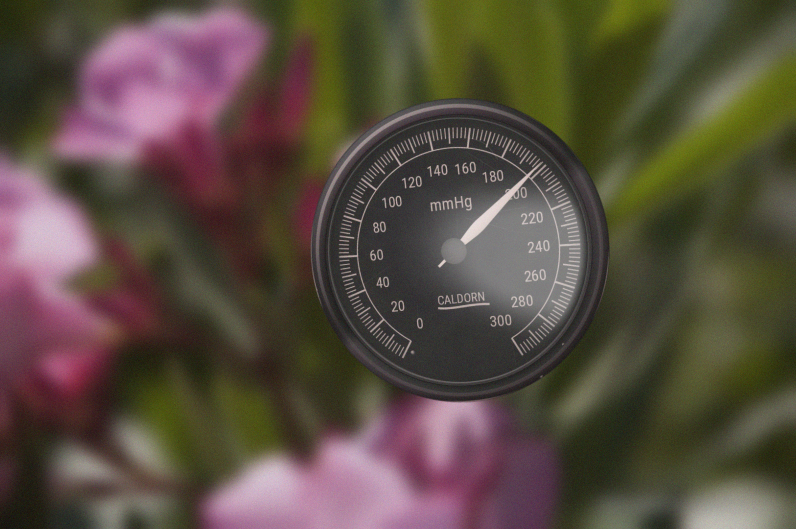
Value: 198 mmHg
